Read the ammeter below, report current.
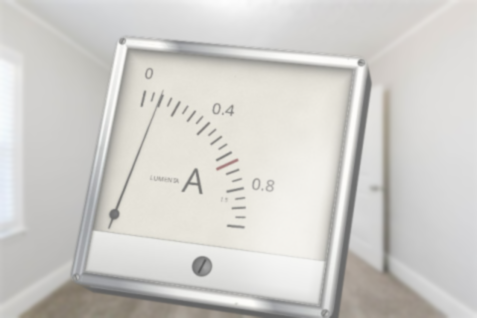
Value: 0.1 A
